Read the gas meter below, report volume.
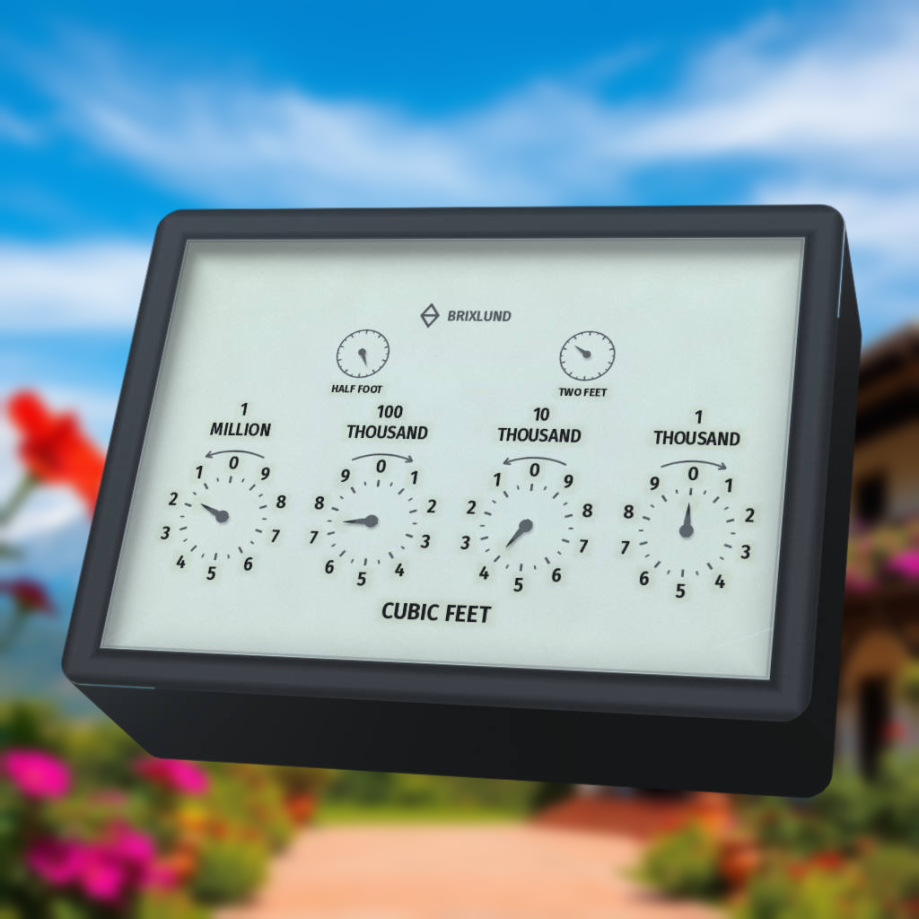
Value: 174000 ft³
